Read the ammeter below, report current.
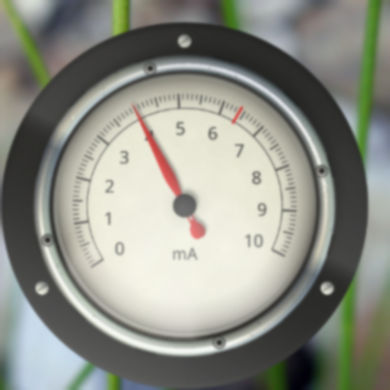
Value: 4 mA
